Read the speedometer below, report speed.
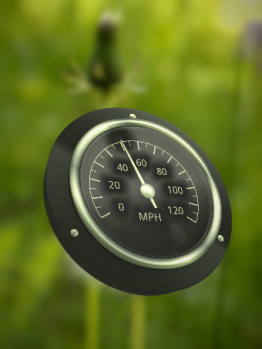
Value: 50 mph
